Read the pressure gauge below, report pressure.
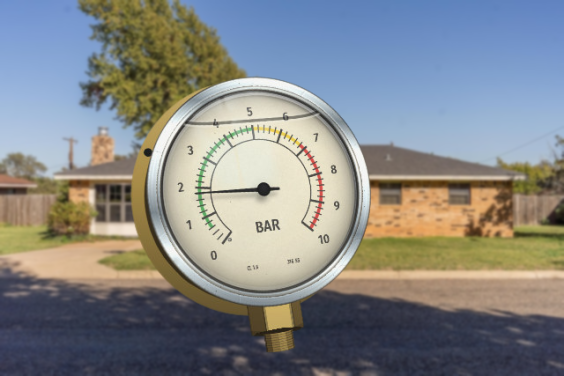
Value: 1.8 bar
